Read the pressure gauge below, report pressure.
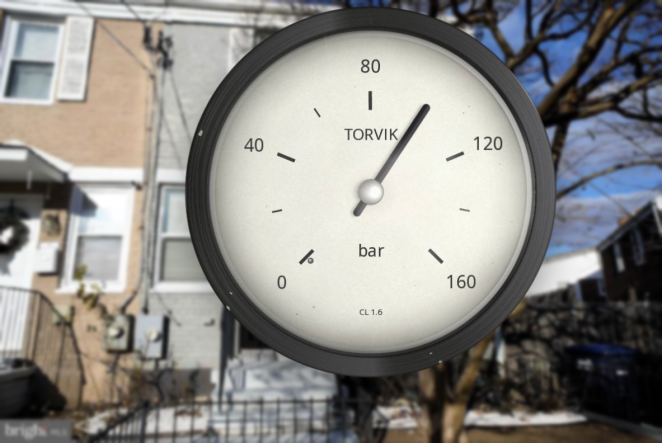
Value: 100 bar
